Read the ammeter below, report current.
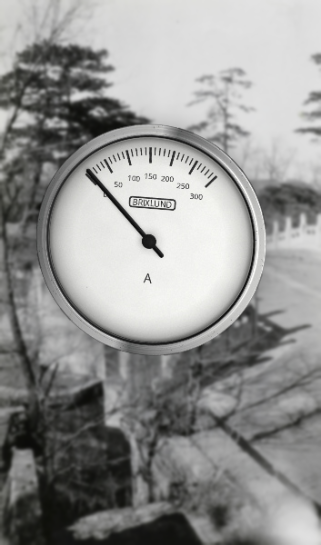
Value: 10 A
